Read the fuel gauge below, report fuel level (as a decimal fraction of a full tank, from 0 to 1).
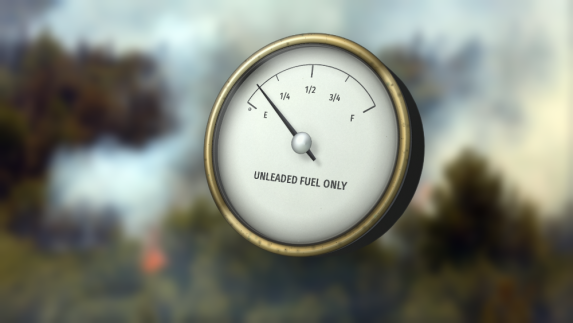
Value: 0.125
